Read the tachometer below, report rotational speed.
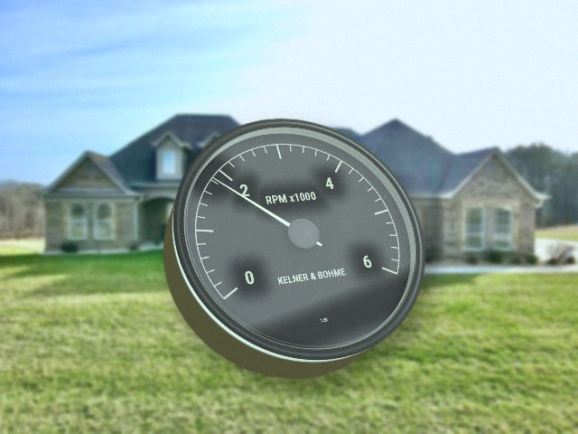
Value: 1800 rpm
